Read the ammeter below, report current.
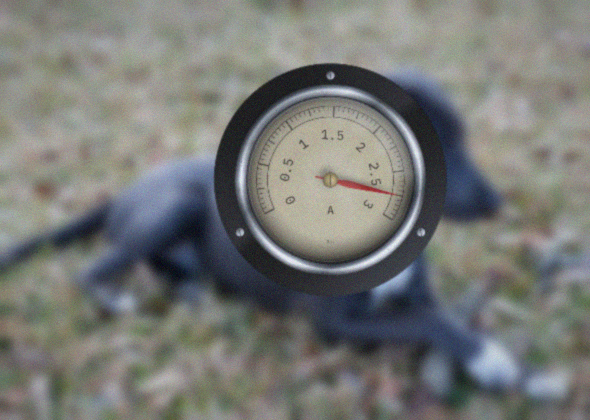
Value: 2.75 A
